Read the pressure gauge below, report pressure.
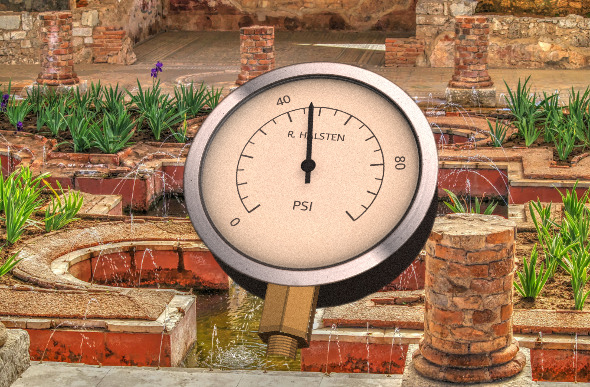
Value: 47.5 psi
